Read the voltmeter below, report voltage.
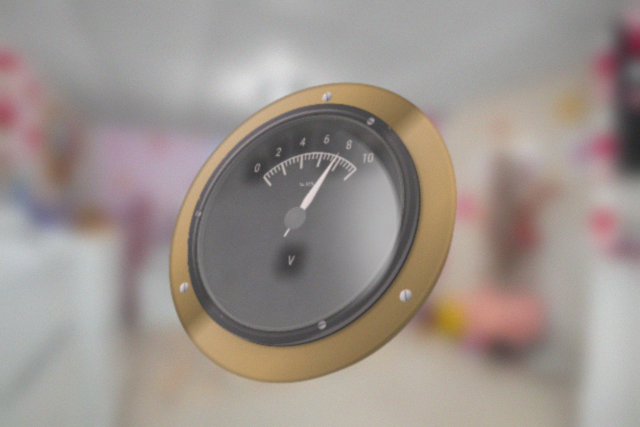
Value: 8 V
